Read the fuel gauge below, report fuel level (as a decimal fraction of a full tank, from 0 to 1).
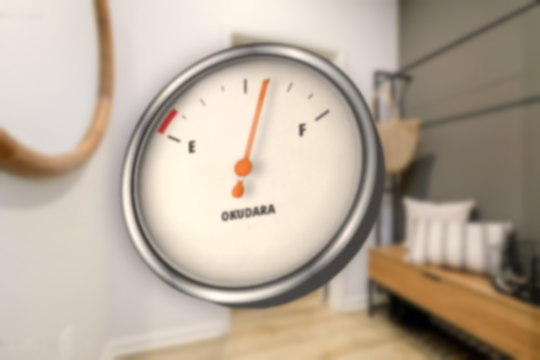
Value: 0.625
